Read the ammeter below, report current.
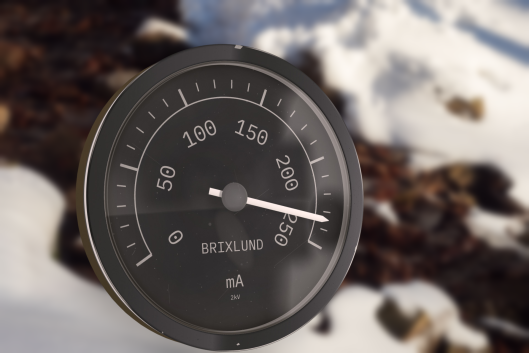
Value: 235 mA
